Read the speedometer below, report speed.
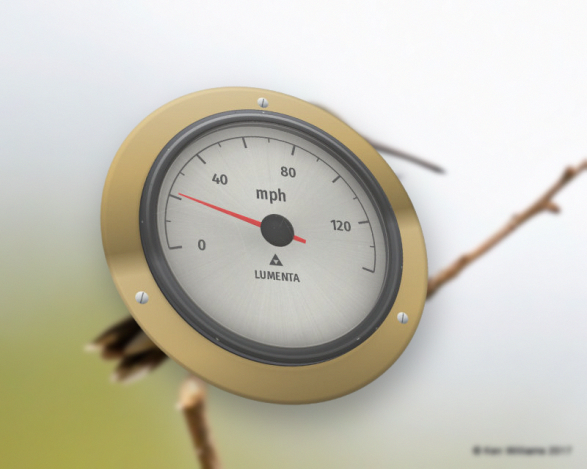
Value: 20 mph
